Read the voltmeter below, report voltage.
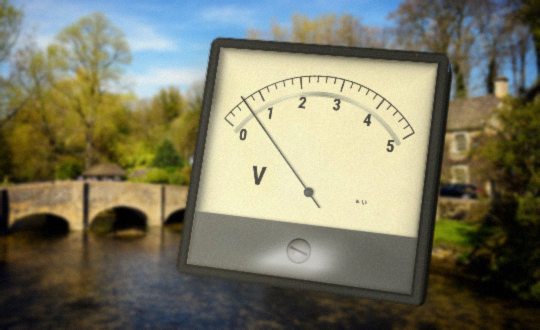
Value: 0.6 V
